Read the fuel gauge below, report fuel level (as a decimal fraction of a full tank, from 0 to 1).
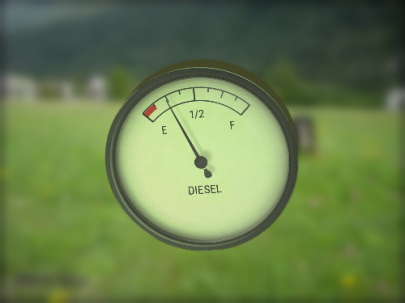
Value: 0.25
